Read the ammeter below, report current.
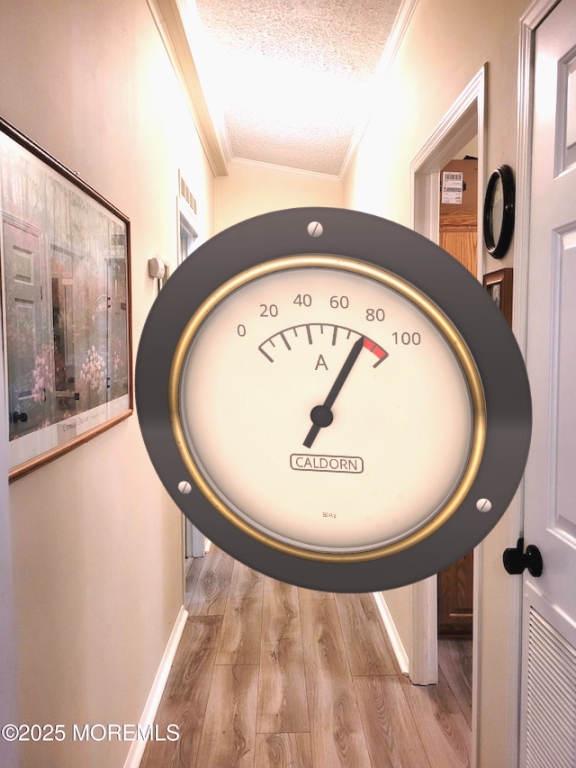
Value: 80 A
